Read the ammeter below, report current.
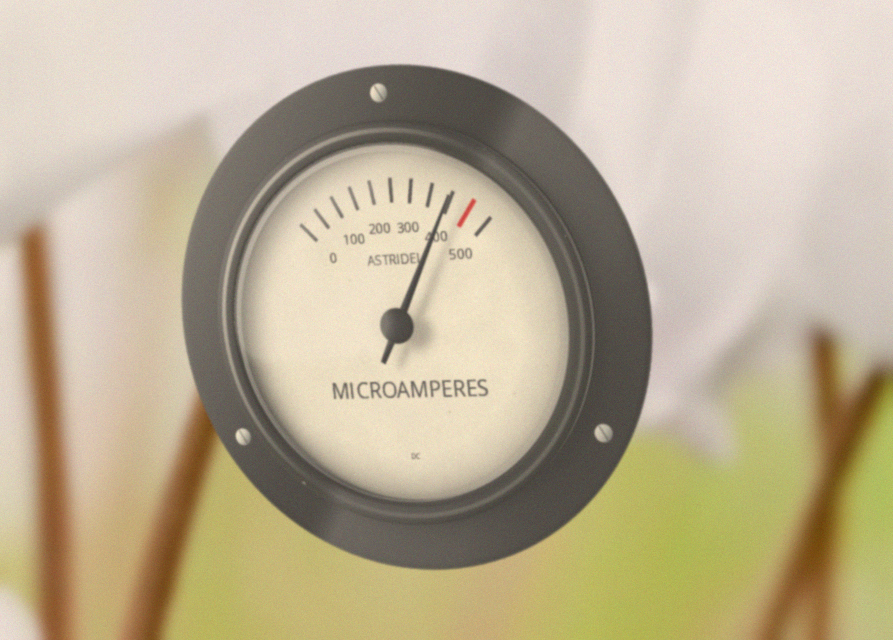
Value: 400 µA
